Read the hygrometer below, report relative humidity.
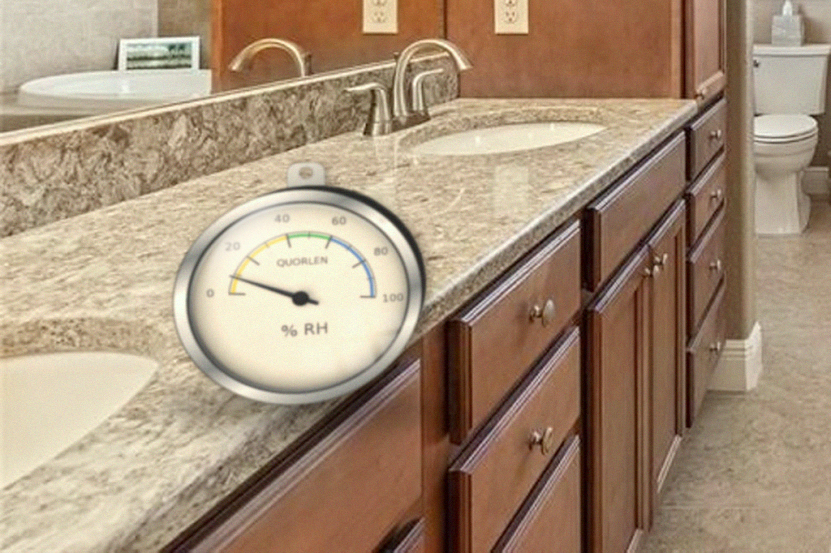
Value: 10 %
